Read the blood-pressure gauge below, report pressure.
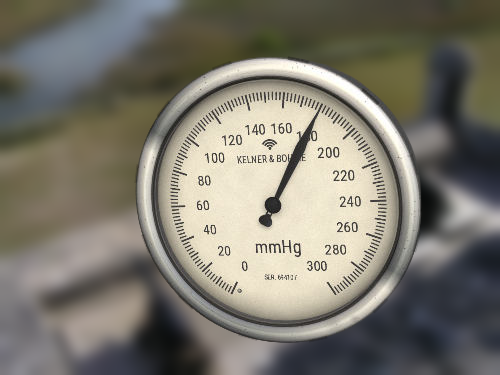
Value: 180 mmHg
